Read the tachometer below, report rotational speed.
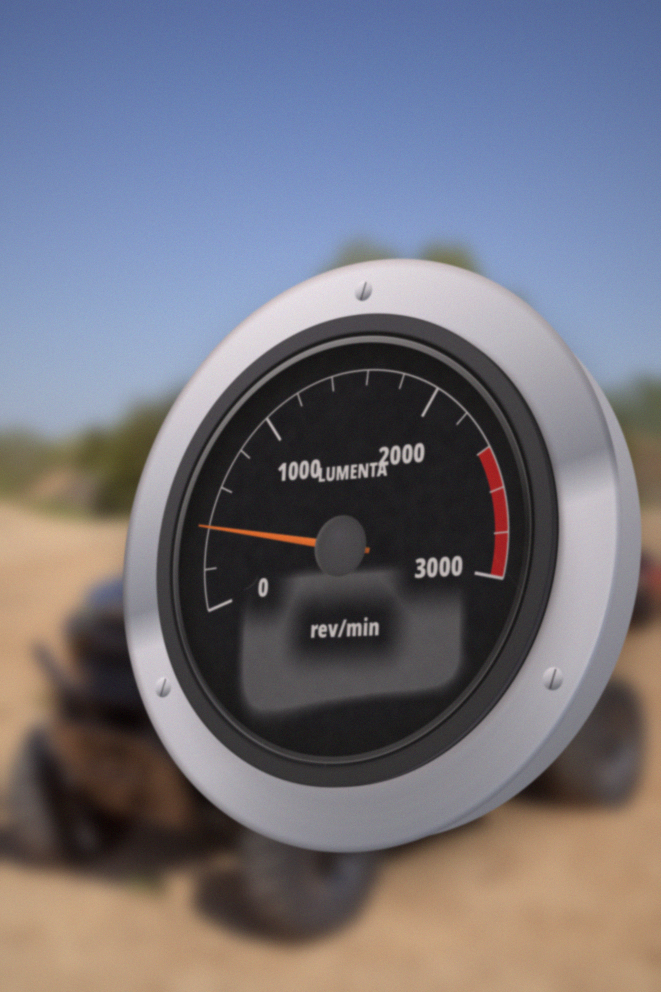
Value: 400 rpm
